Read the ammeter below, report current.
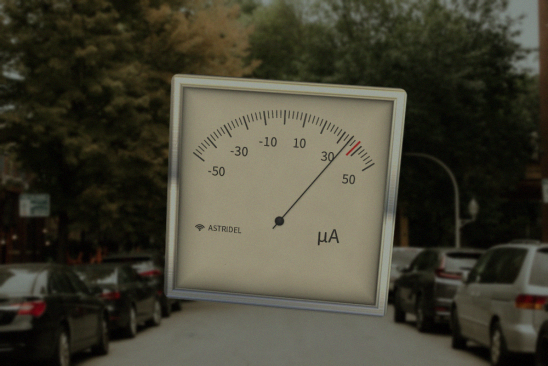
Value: 34 µA
